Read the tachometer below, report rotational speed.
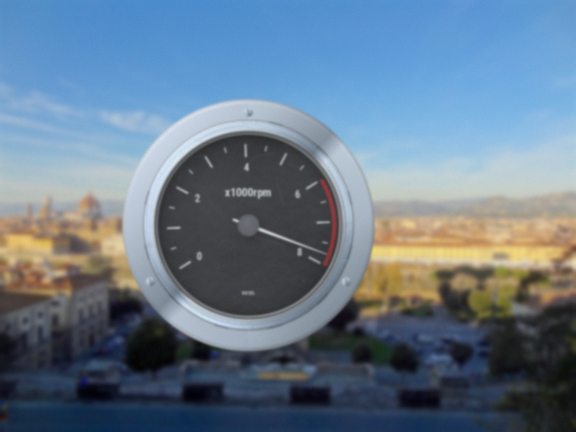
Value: 7750 rpm
